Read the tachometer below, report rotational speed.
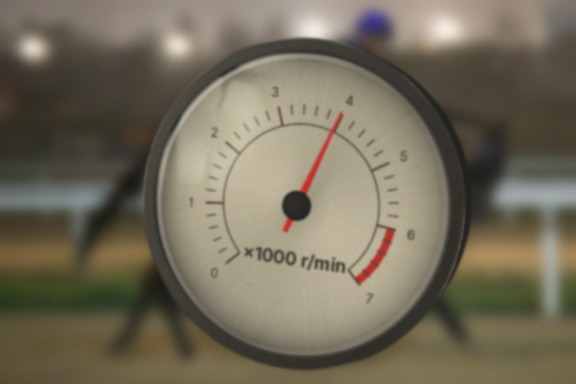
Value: 4000 rpm
